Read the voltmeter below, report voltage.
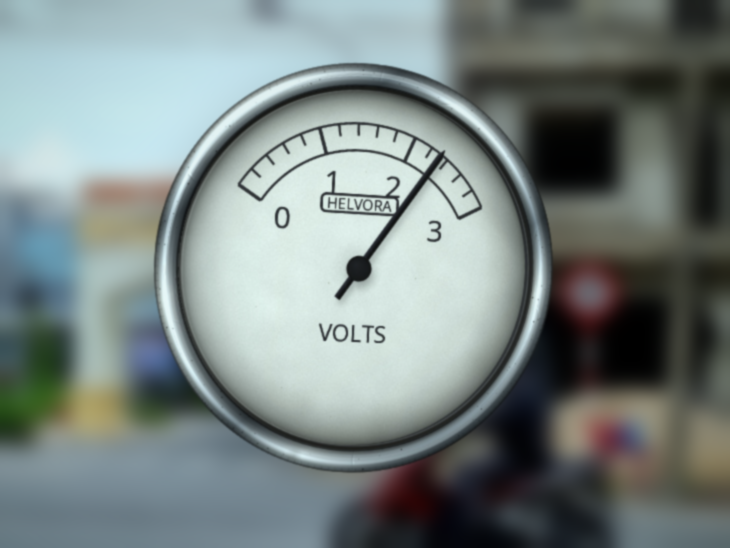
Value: 2.3 V
